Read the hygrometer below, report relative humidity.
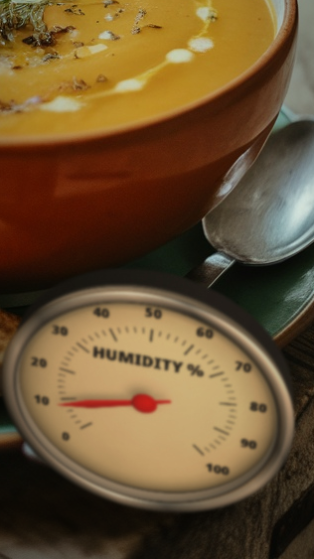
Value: 10 %
